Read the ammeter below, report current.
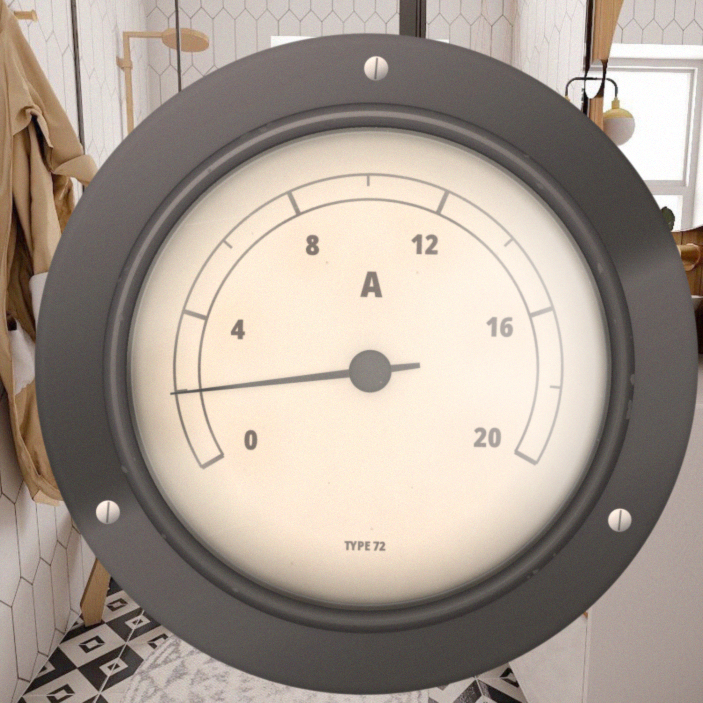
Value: 2 A
